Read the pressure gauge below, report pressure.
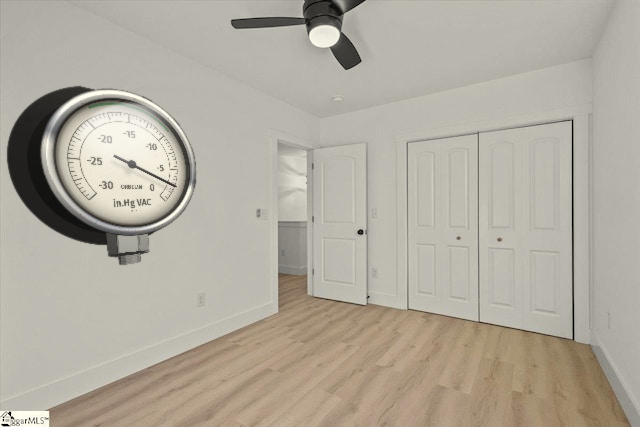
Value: -2.5 inHg
